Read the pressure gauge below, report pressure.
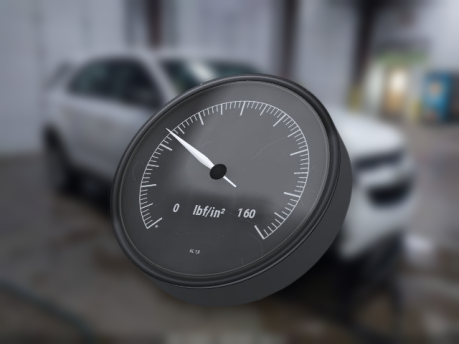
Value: 46 psi
